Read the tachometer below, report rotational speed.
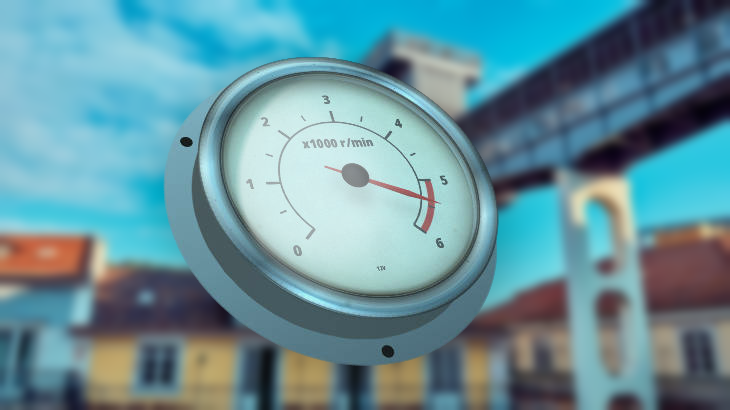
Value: 5500 rpm
